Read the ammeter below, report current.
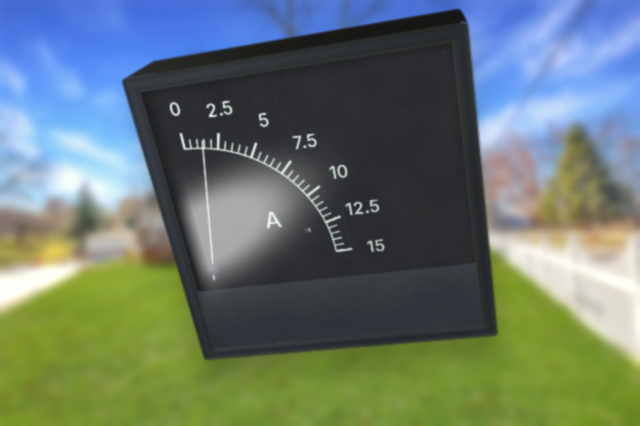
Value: 1.5 A
